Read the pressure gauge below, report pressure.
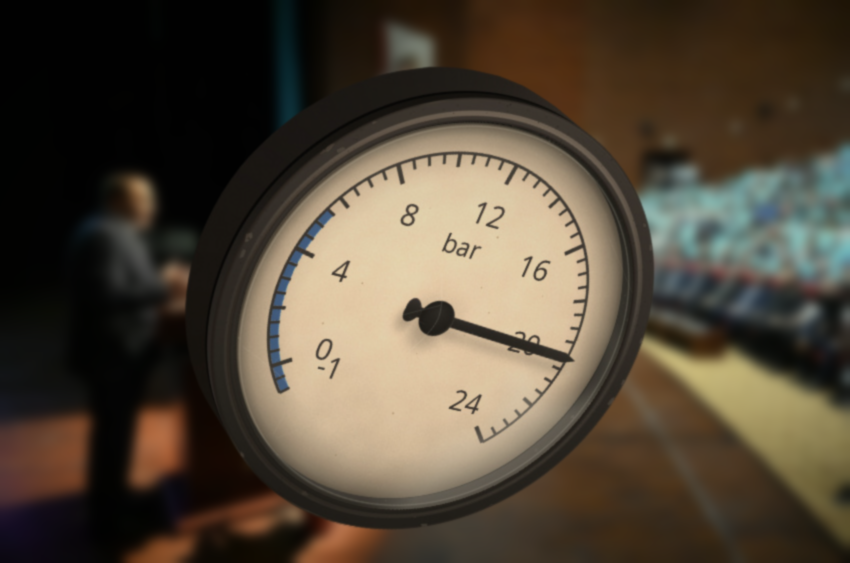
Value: 20 bar
